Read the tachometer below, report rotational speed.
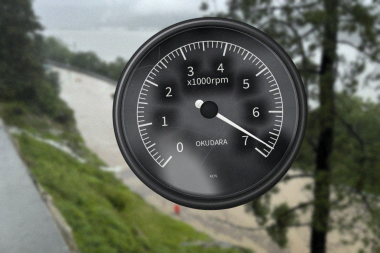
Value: 6800 rpm
